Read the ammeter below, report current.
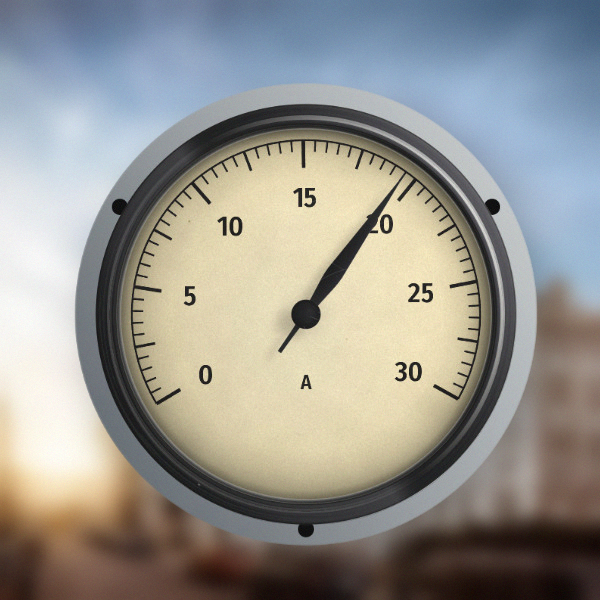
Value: 19.5 A
